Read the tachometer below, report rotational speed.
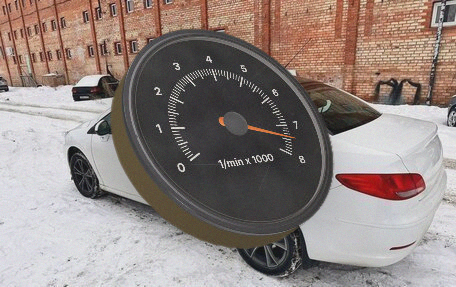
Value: 7500 rpm
